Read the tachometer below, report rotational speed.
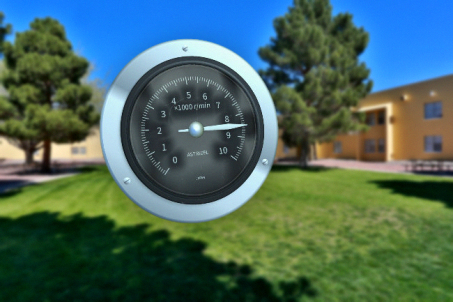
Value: 8500 rpm
